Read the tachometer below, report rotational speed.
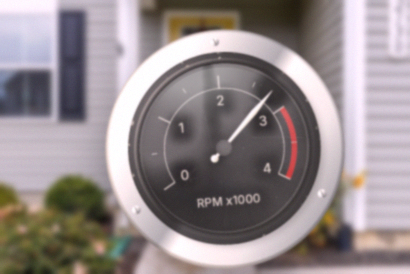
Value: 2750 rpm
